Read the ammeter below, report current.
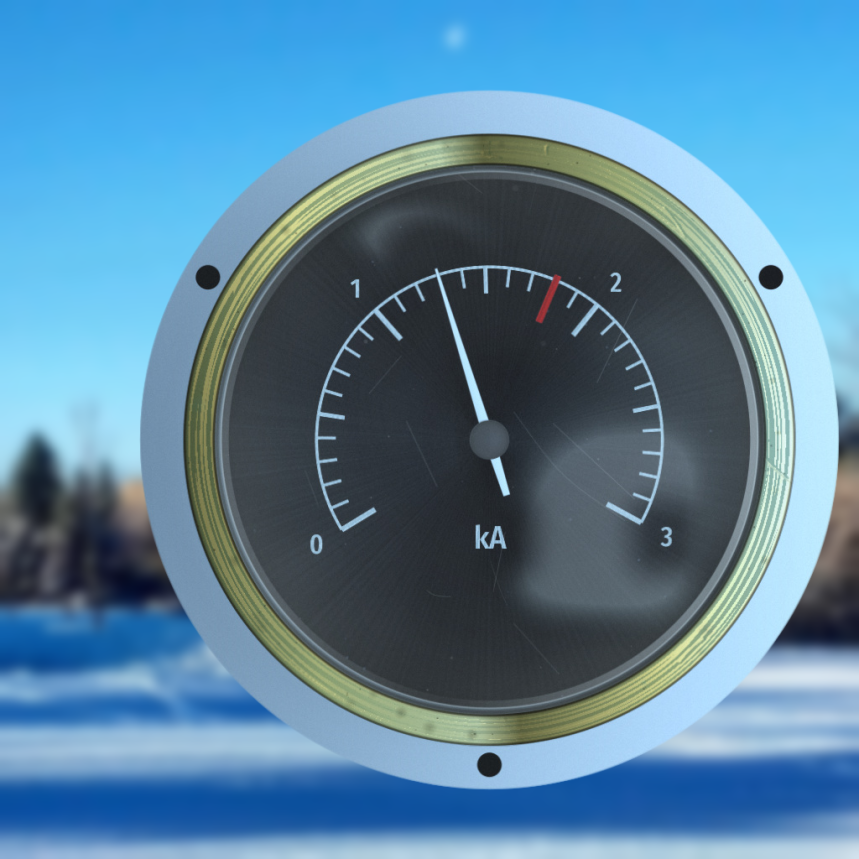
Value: 1.3 kA
